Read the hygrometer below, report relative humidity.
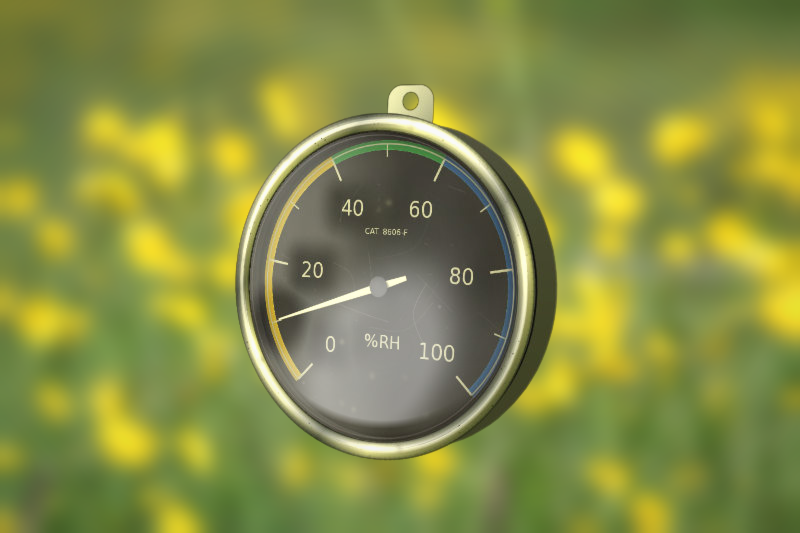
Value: 10 %
